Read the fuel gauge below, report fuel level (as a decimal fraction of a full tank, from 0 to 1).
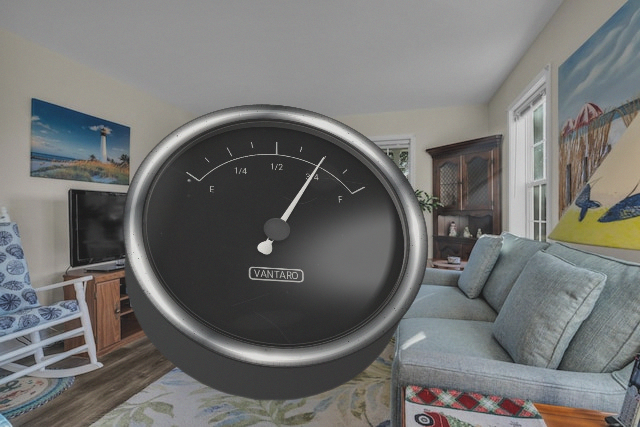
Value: 0.75
